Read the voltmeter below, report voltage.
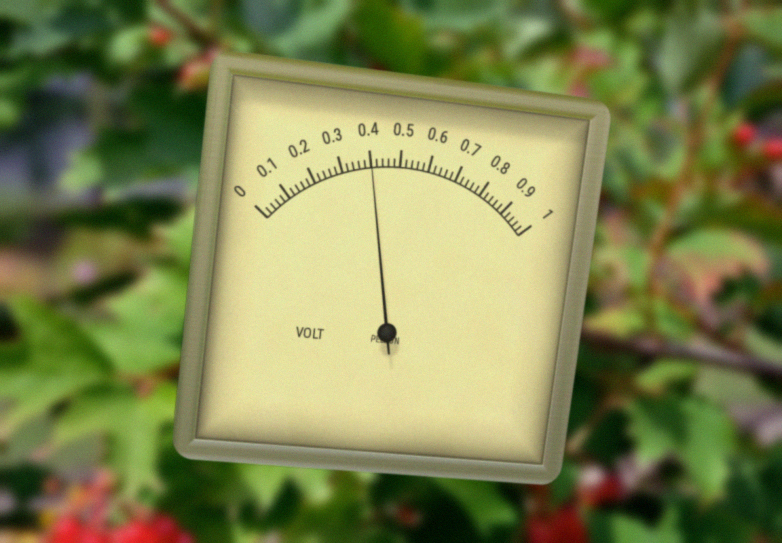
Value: 0.4 V
